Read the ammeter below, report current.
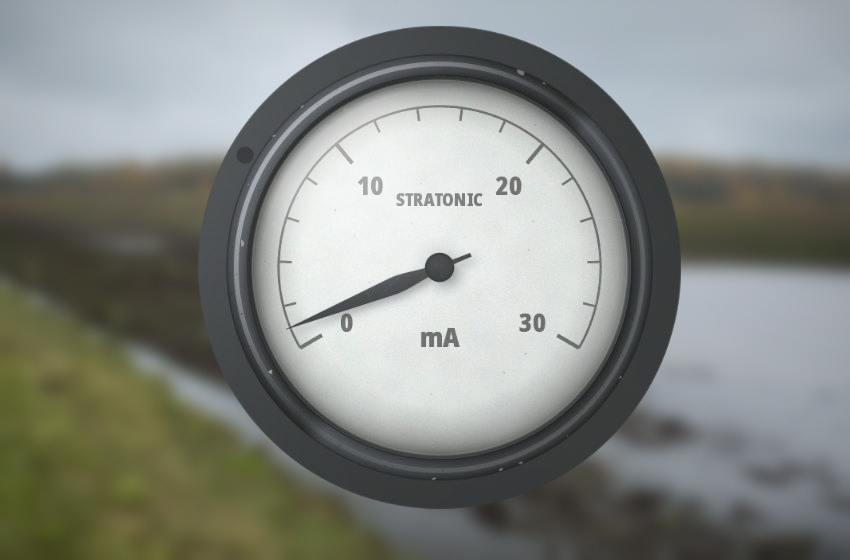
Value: 1 mA
